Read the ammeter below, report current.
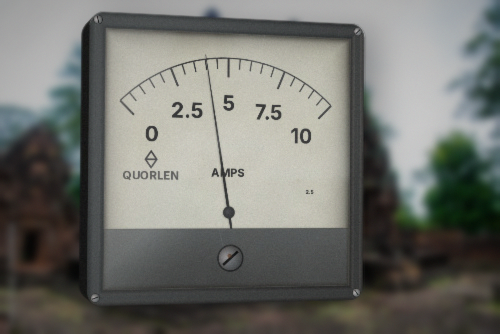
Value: 4 A
